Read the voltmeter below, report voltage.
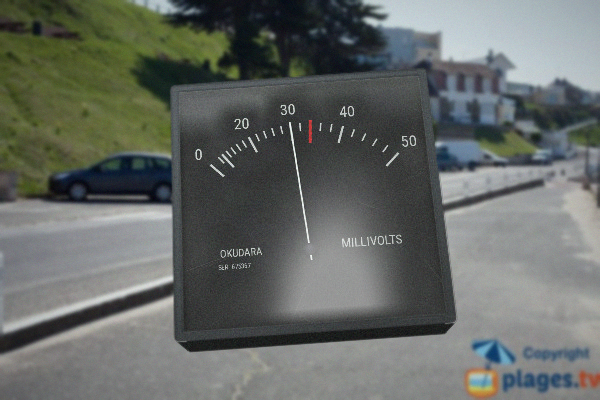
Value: 30 mV
